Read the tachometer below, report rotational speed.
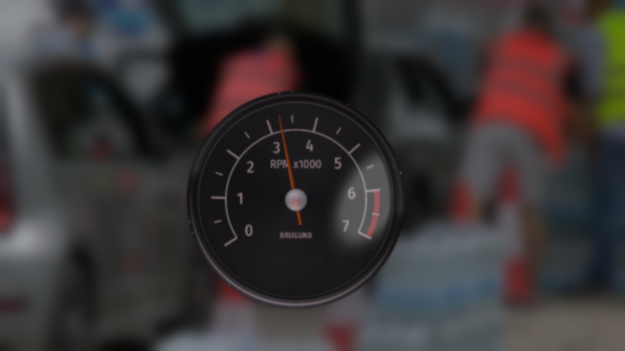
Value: 3250 rpm
